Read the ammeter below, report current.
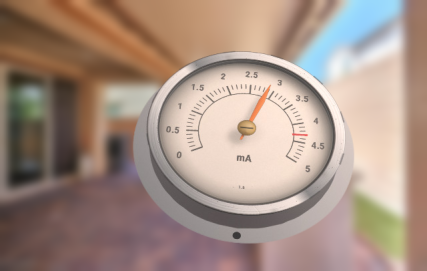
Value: 2.9 mA
